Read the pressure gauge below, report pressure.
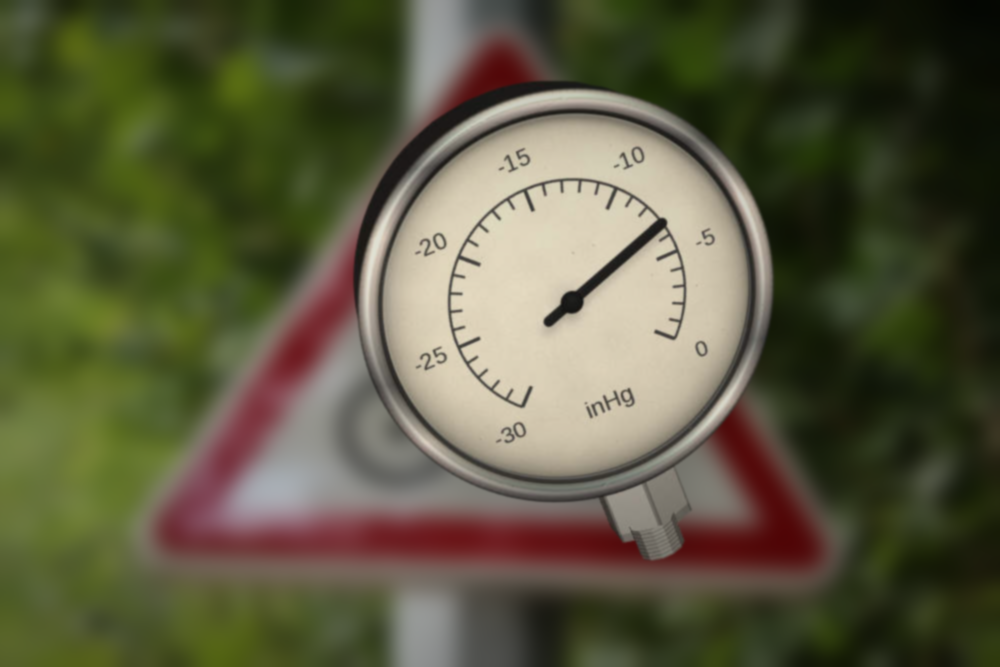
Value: -7 inHg
